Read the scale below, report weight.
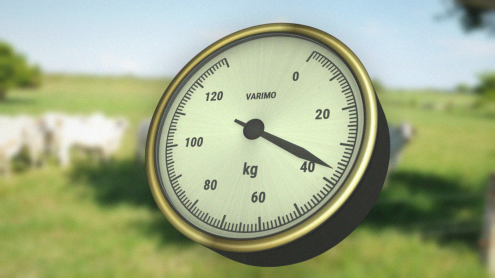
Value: 37 kg
